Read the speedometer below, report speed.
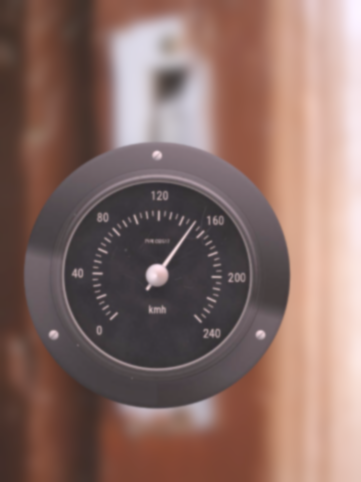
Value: 150 km/h
